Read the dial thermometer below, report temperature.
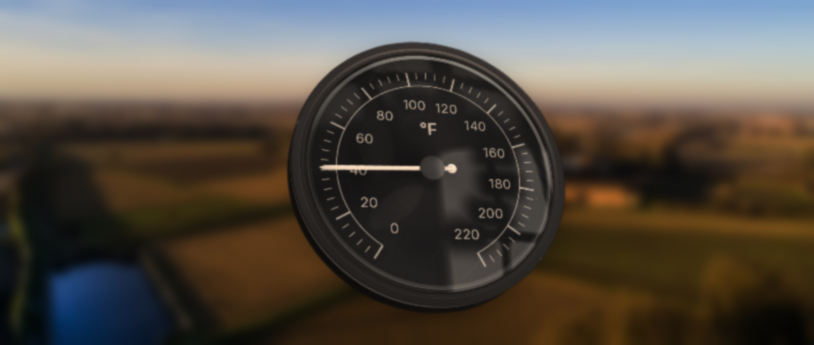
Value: 40 °F
